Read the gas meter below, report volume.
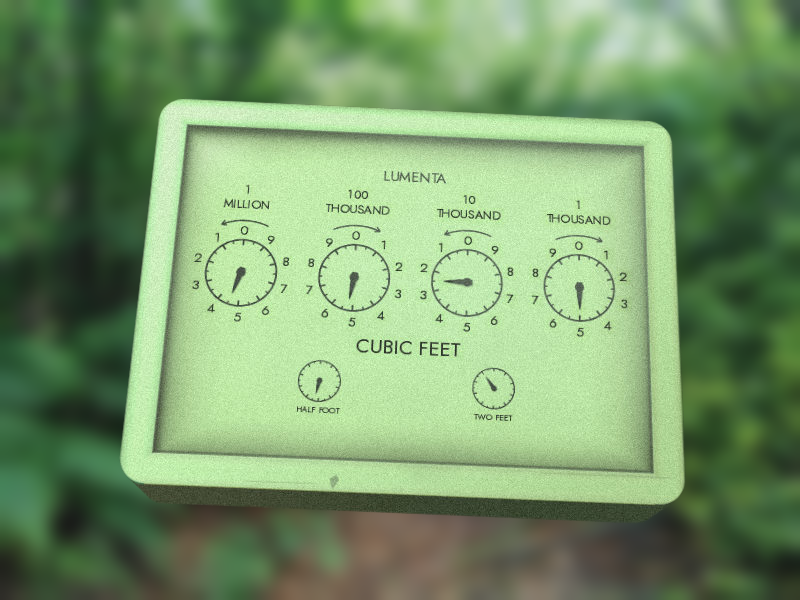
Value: 452500 ft³
